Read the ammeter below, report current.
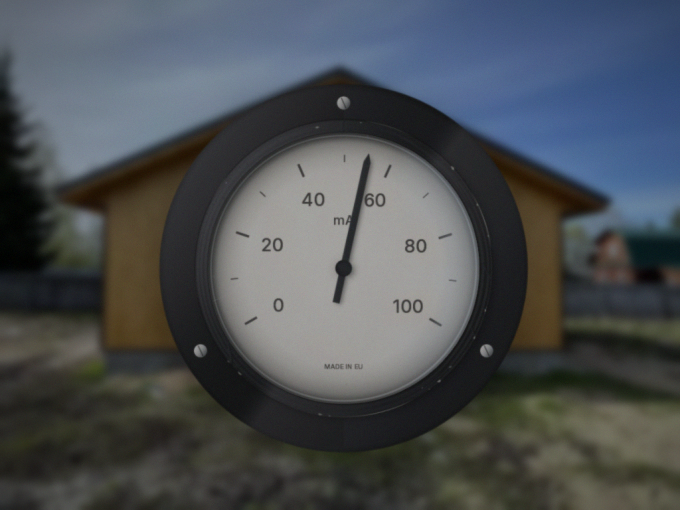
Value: 55 mA
